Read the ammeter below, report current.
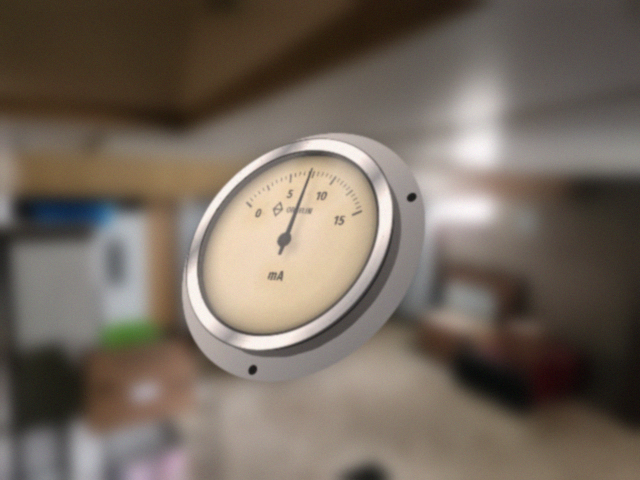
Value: 7.5 mA
